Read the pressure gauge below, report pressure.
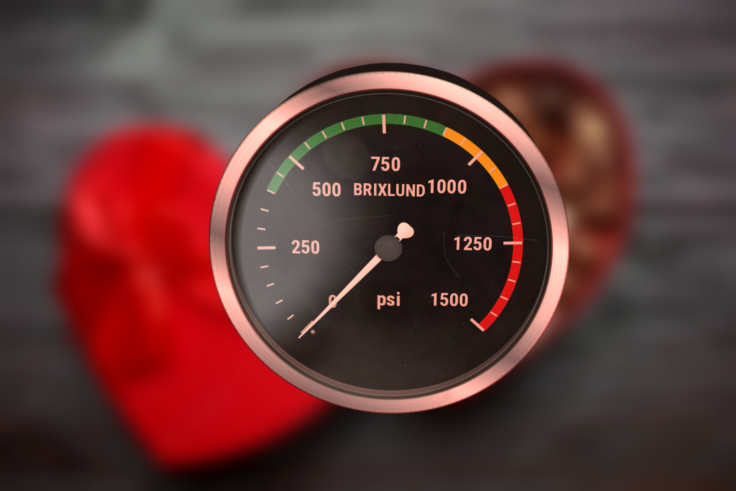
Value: 0 psi
